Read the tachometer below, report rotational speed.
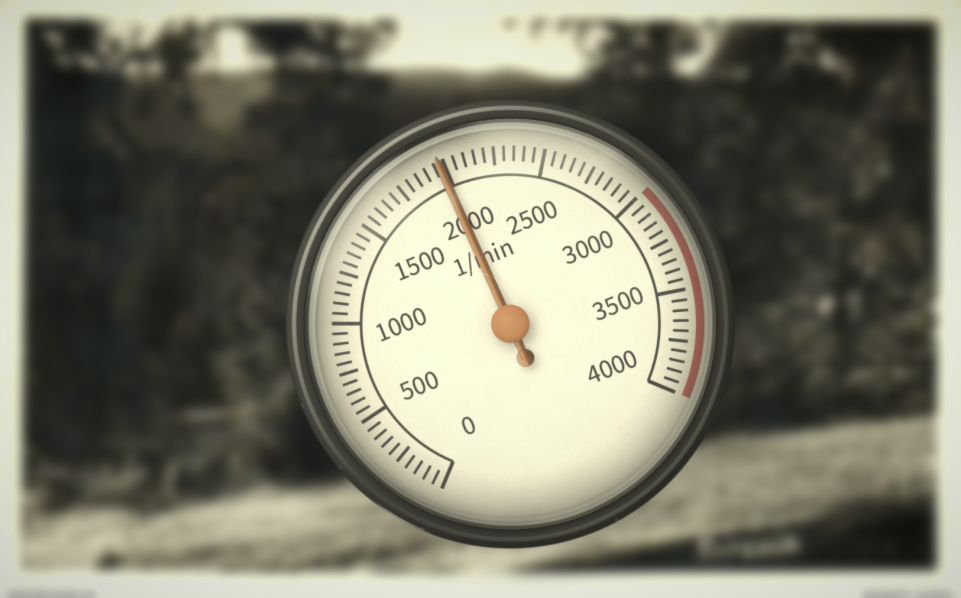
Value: 1975 rpm
